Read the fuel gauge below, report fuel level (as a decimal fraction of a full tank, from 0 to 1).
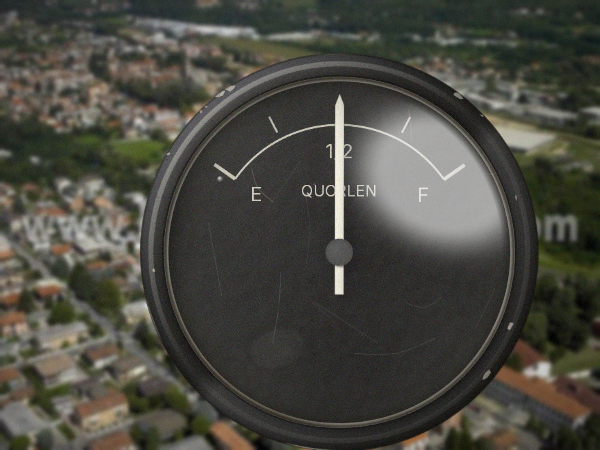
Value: 0.5
